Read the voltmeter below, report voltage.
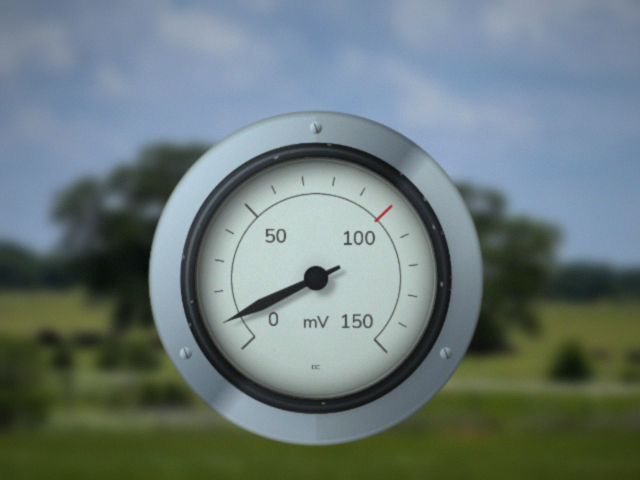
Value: 10 mV
